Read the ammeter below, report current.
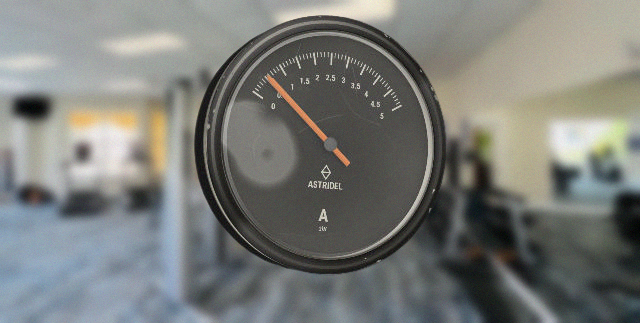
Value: 0.5 A
